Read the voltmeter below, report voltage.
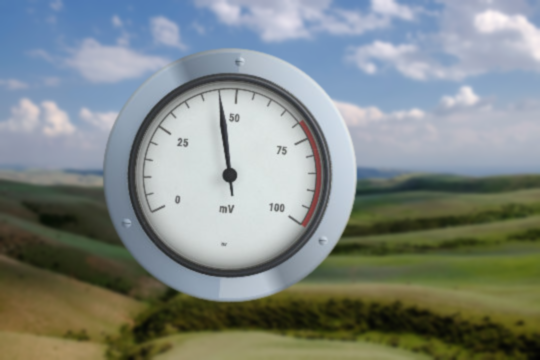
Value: 45 mV
